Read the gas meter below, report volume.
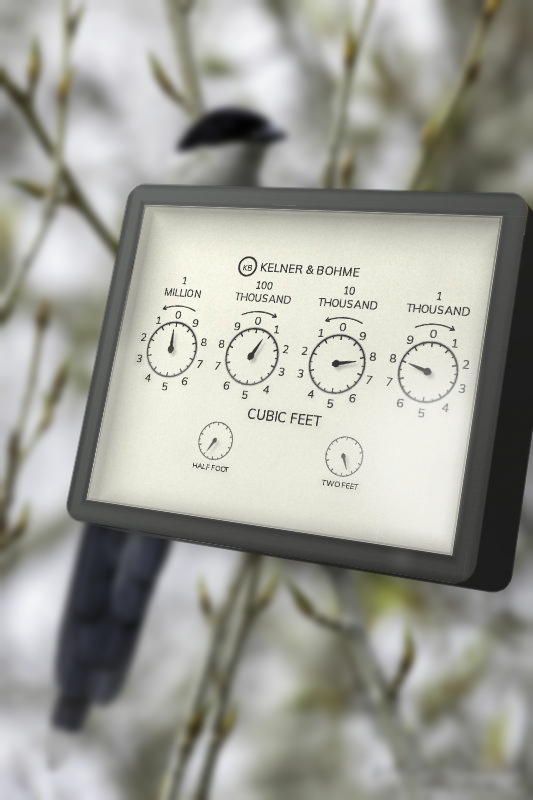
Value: 7800 ft³
